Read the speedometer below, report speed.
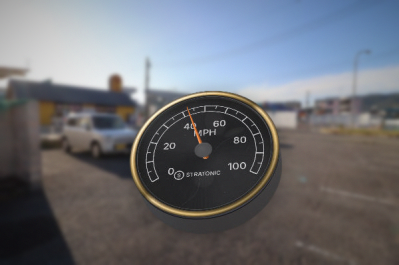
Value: 42.5 mph
